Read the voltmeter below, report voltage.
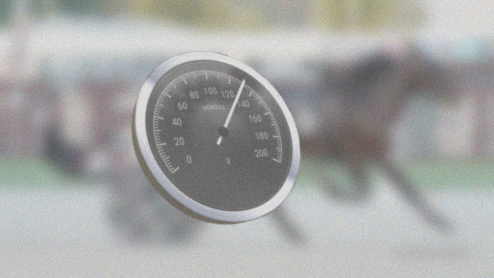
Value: 130 V
